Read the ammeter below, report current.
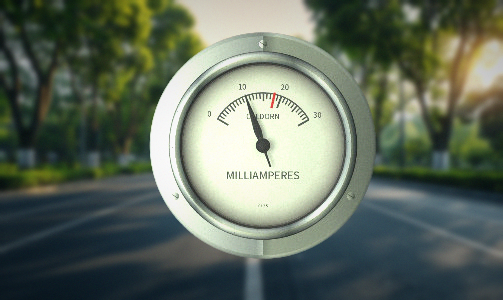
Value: 10 mA
